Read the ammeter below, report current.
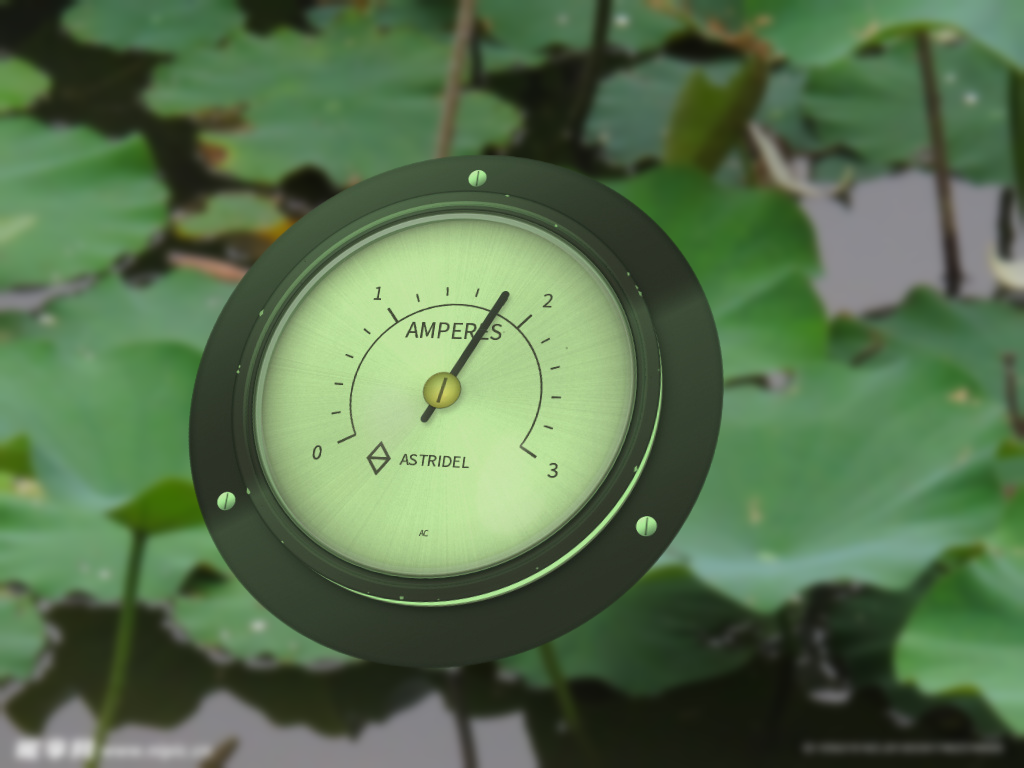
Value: 1.8 A
